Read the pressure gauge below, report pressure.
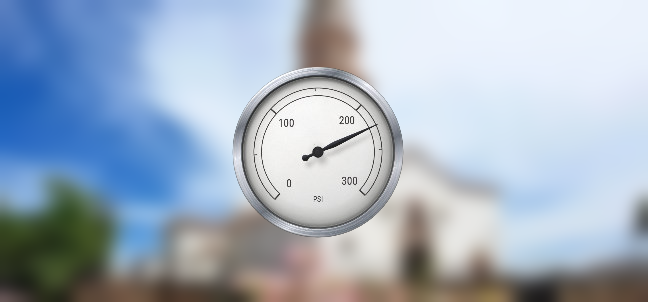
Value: 225 psi
